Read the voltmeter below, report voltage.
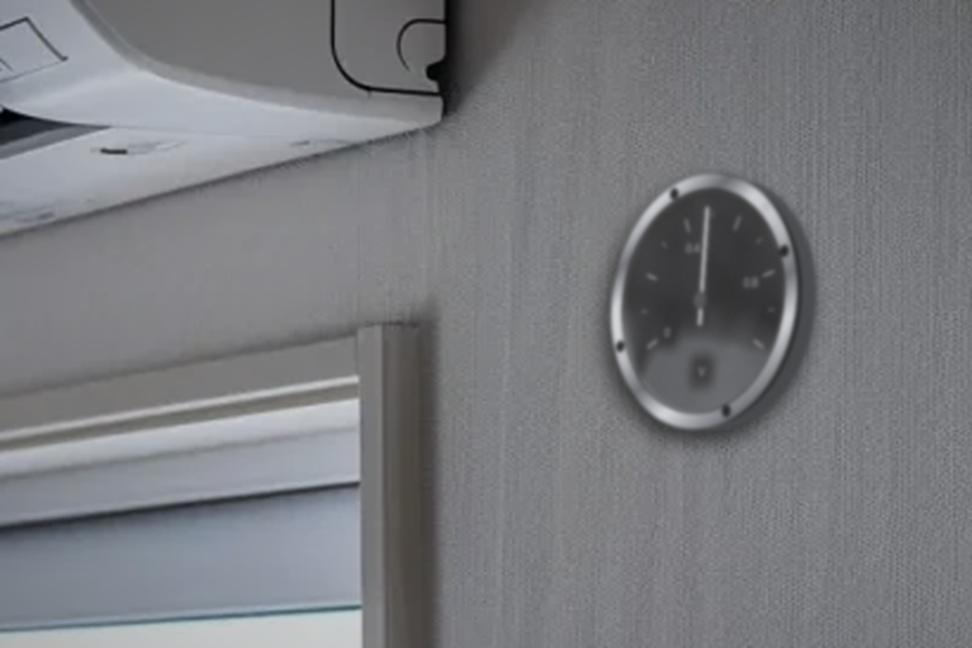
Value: 0.5 V
